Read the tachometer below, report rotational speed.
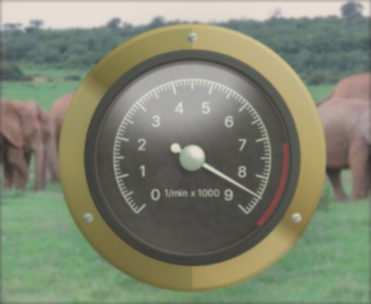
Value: 8500 rpm
